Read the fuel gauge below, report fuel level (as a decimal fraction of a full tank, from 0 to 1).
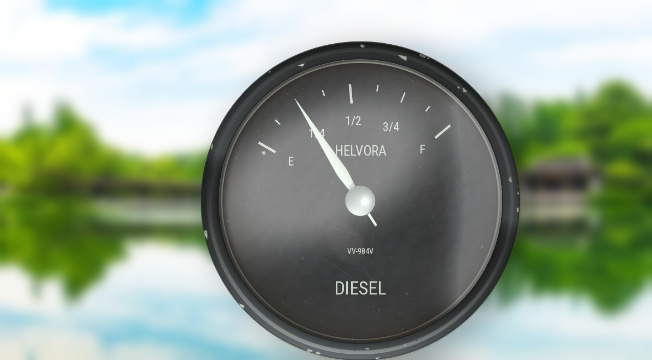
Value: 0.25
